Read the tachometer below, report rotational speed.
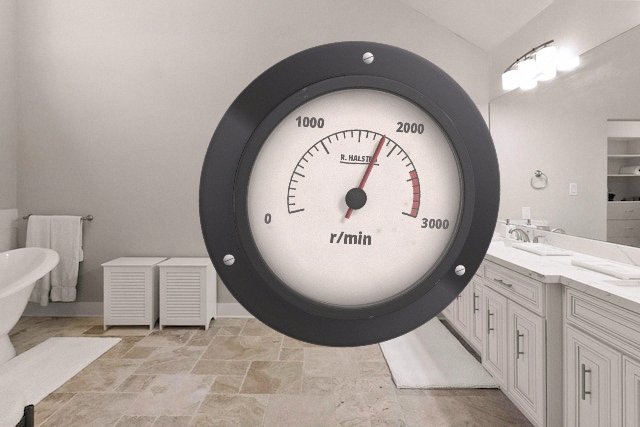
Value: 1800 rpm
